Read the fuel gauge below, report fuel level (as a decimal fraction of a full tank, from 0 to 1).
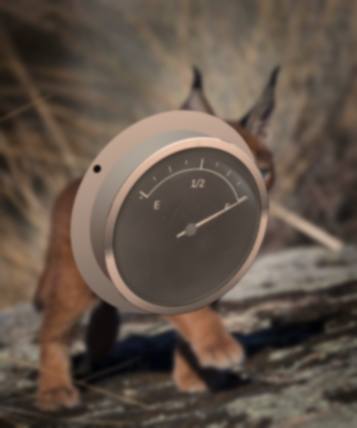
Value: 1
